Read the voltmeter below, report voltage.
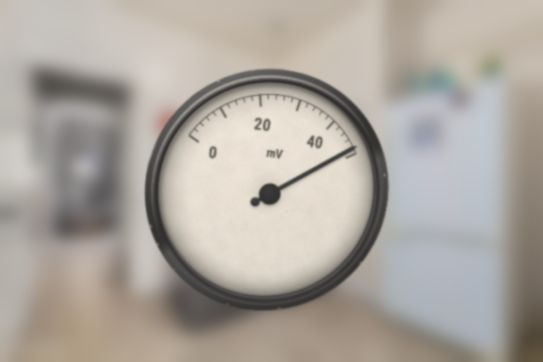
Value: 48 mV
